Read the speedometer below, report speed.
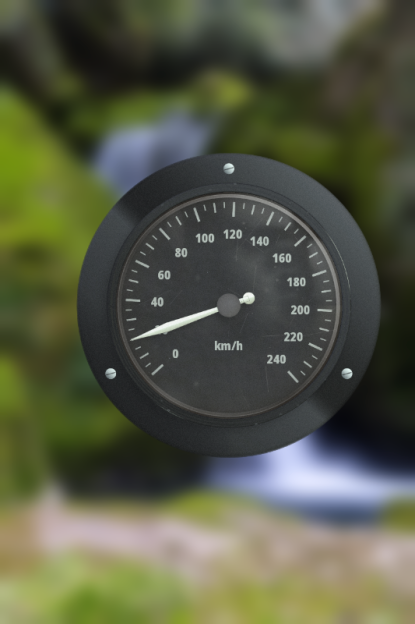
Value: 20 km/h
